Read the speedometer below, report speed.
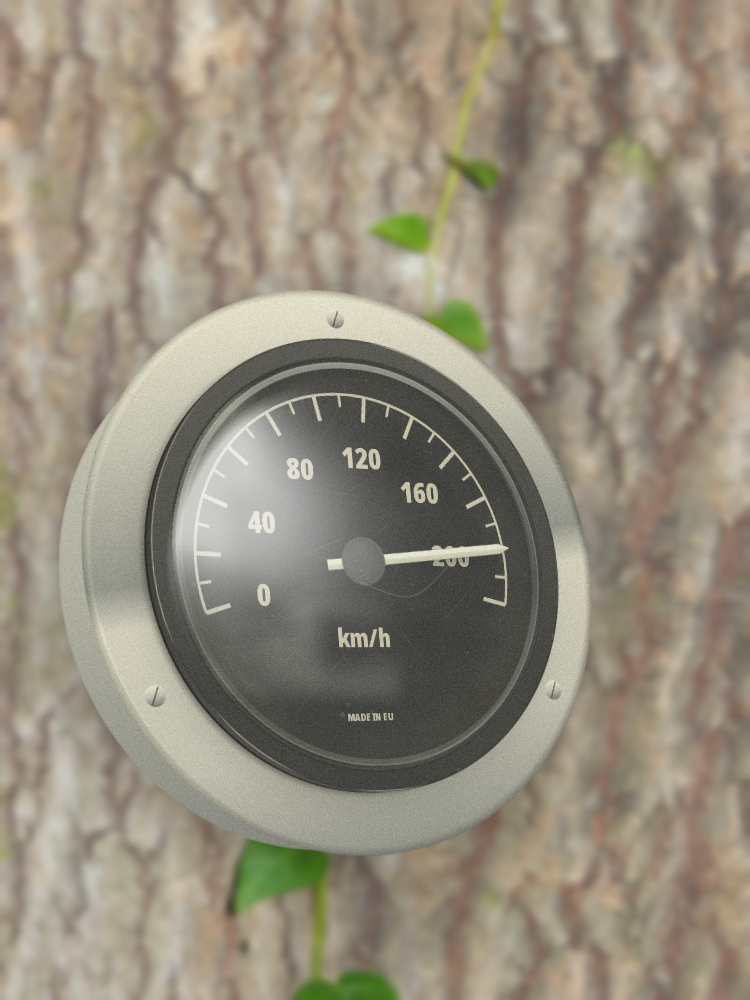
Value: 200 km/h
